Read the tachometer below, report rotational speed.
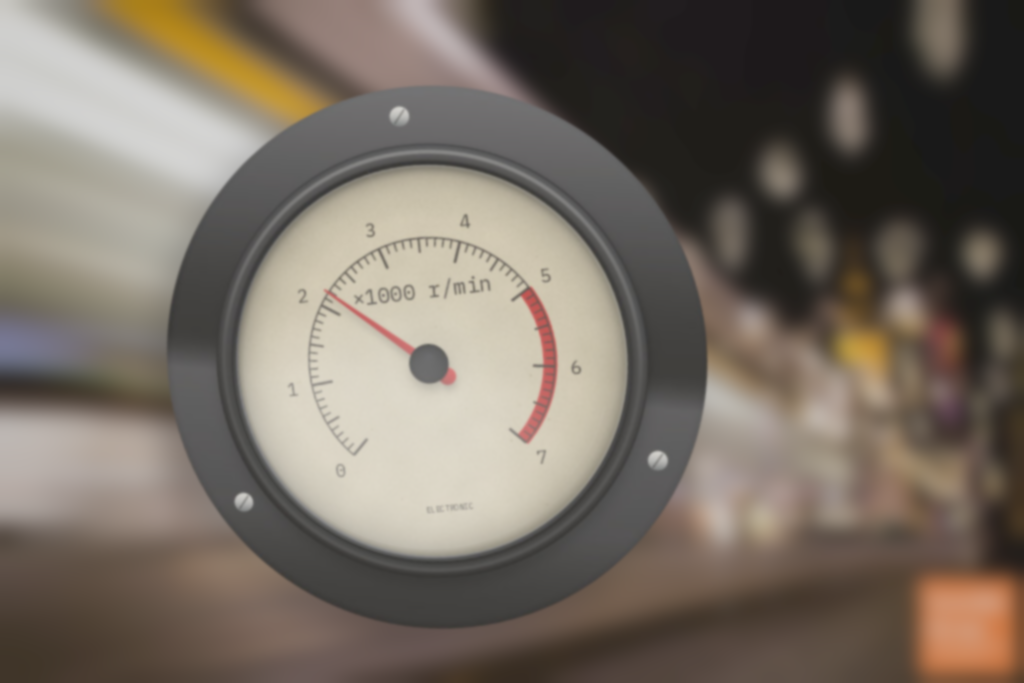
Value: 2200 rpm
